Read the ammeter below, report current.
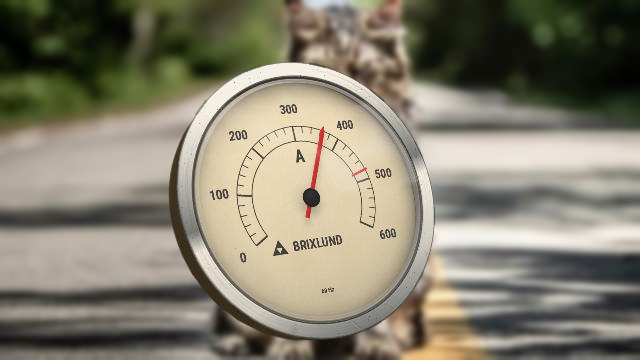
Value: 360 A
